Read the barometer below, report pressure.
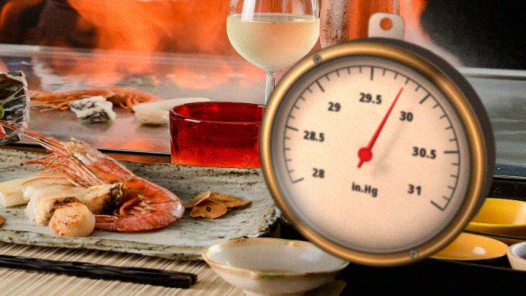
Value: 29.8 inHg
